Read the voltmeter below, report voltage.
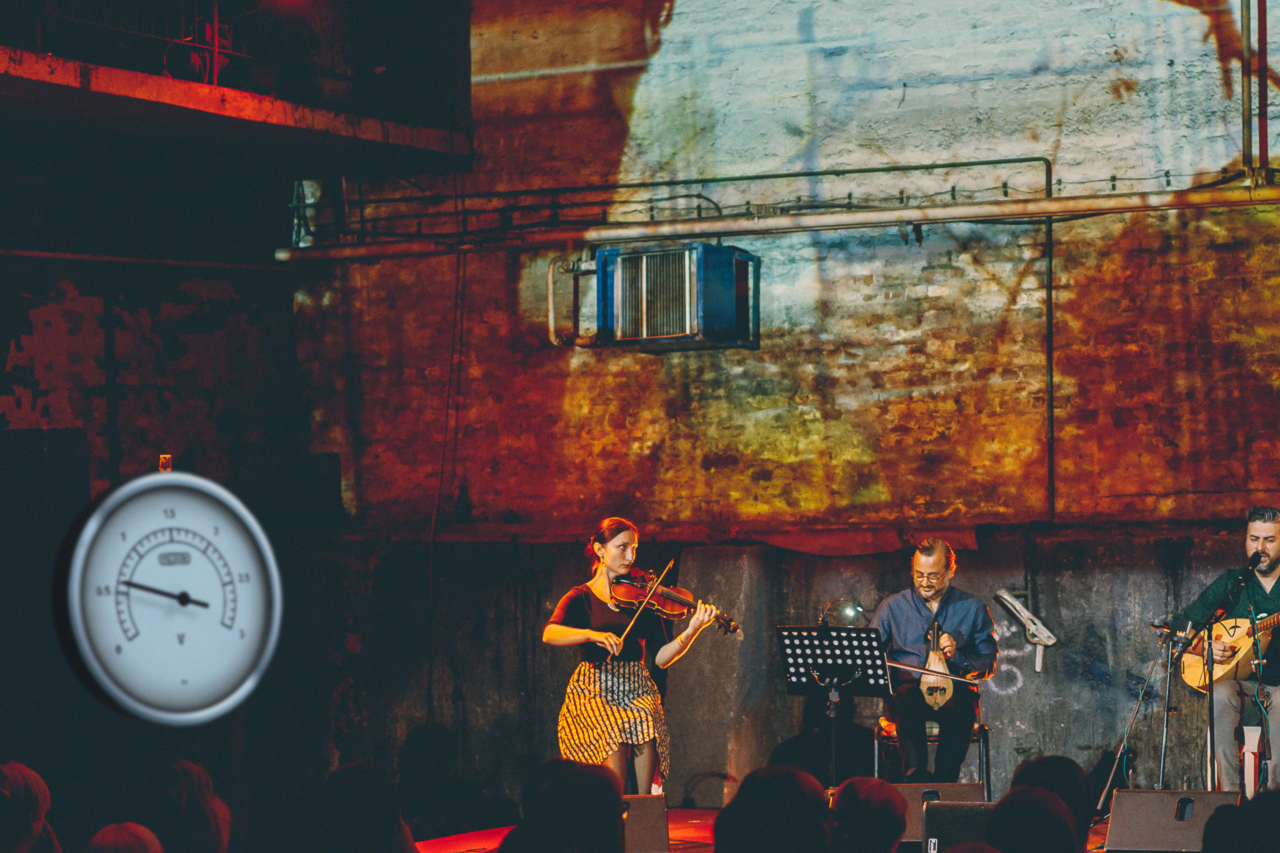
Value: 0.6 V
